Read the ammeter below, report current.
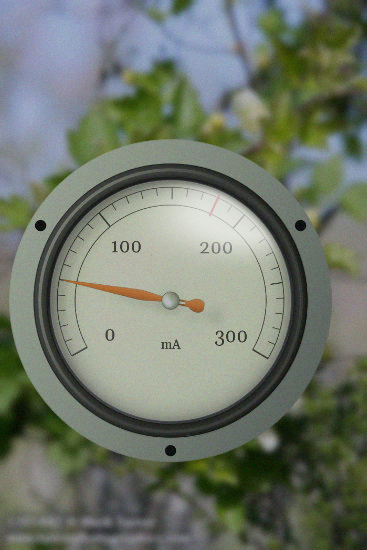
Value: 50 mA
